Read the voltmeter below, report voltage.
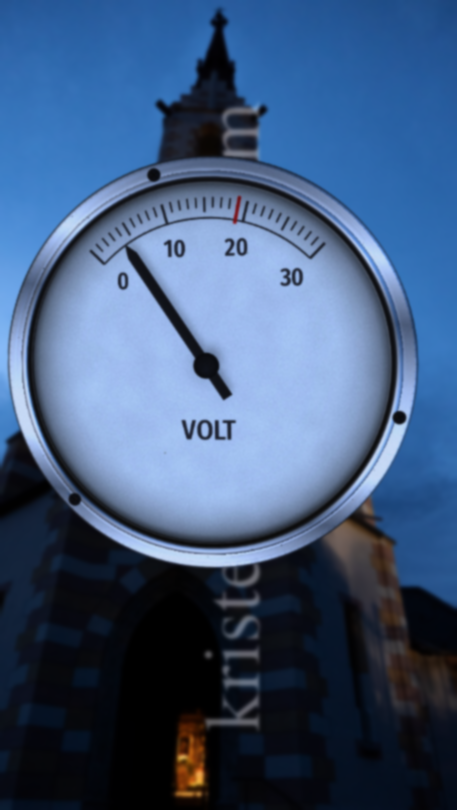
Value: 4 V
